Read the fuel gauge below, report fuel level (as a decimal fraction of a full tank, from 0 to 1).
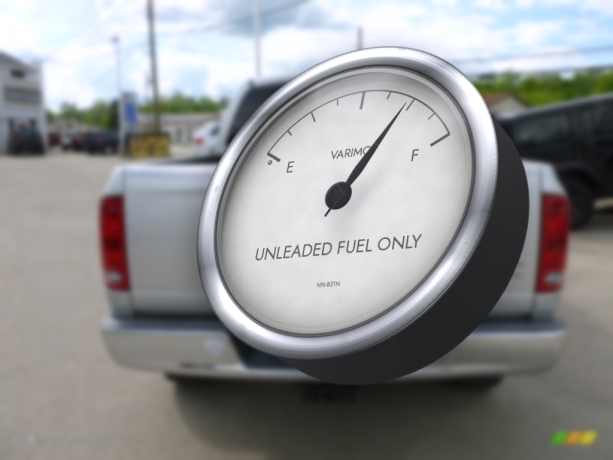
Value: 0.75
